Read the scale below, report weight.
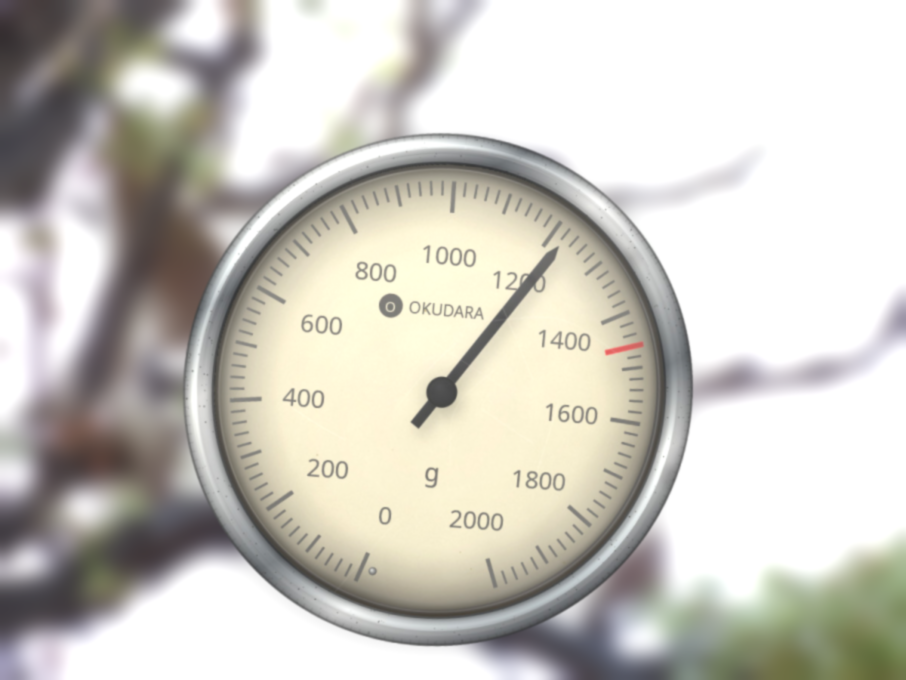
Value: 1220 g
